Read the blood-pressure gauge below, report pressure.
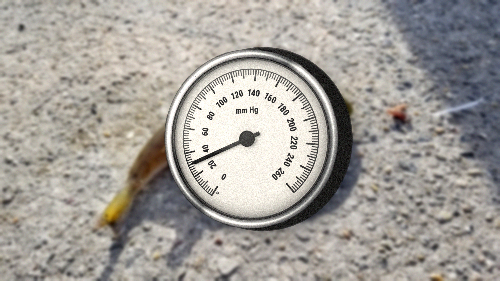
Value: 30 mmHg
